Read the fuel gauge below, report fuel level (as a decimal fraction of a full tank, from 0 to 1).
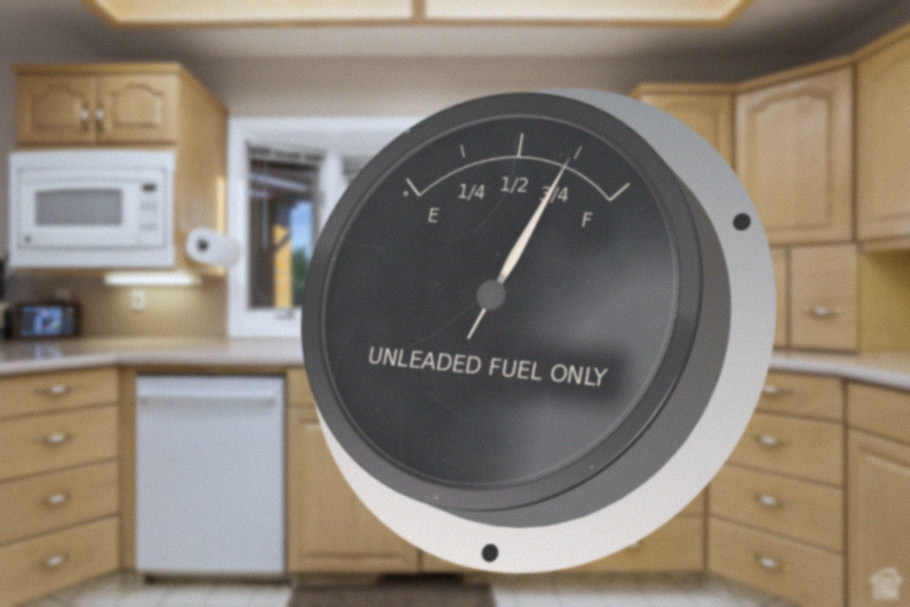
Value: 0.75
